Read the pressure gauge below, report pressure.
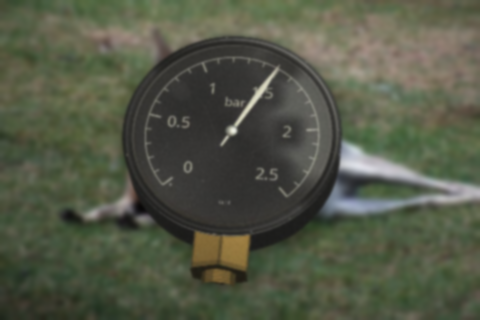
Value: 1.5 bar
